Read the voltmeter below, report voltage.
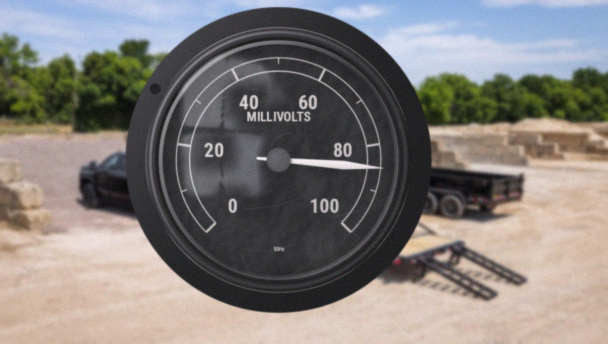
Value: 85 mV
